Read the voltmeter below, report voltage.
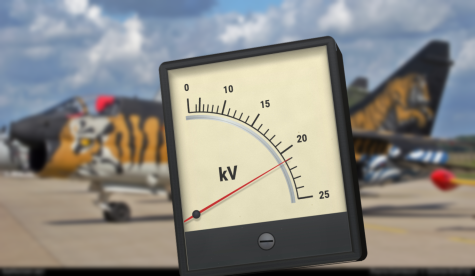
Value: 21 kV
